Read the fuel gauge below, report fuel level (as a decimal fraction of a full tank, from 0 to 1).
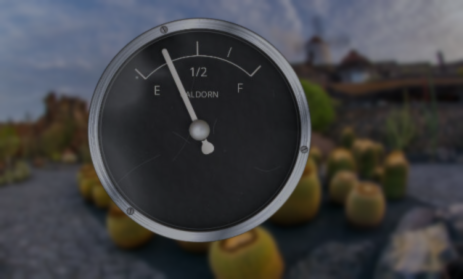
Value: 0.25
